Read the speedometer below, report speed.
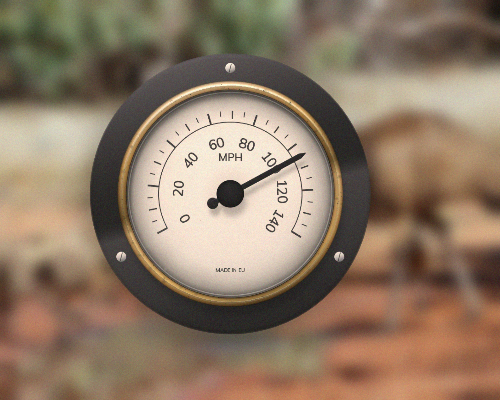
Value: 105 mph
